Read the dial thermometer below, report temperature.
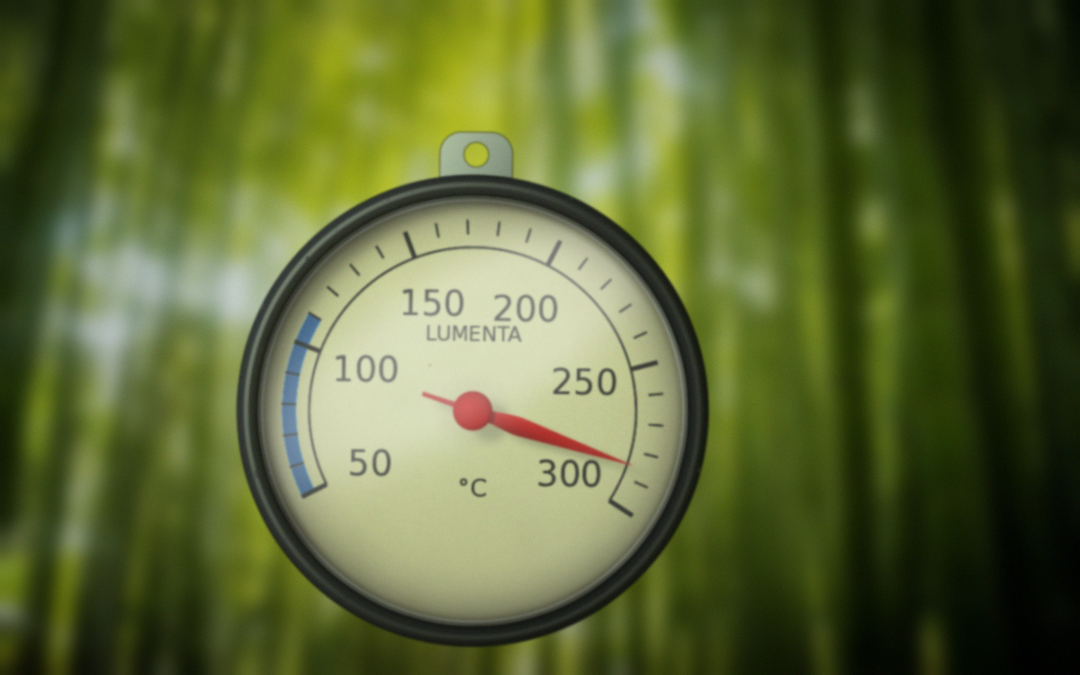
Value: 285 °C
